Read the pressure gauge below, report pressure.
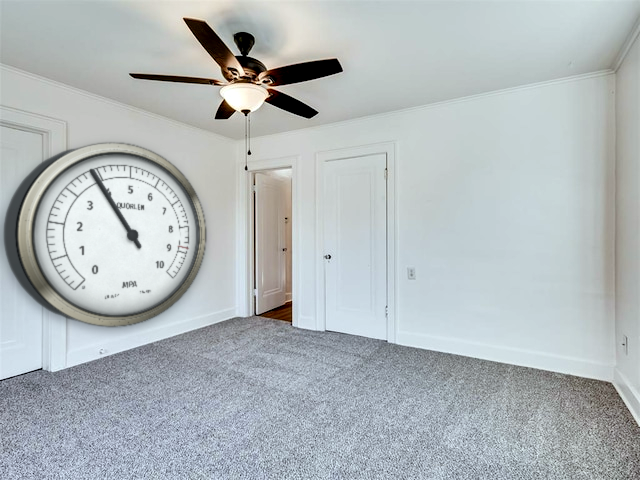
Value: 3.8 MPa
